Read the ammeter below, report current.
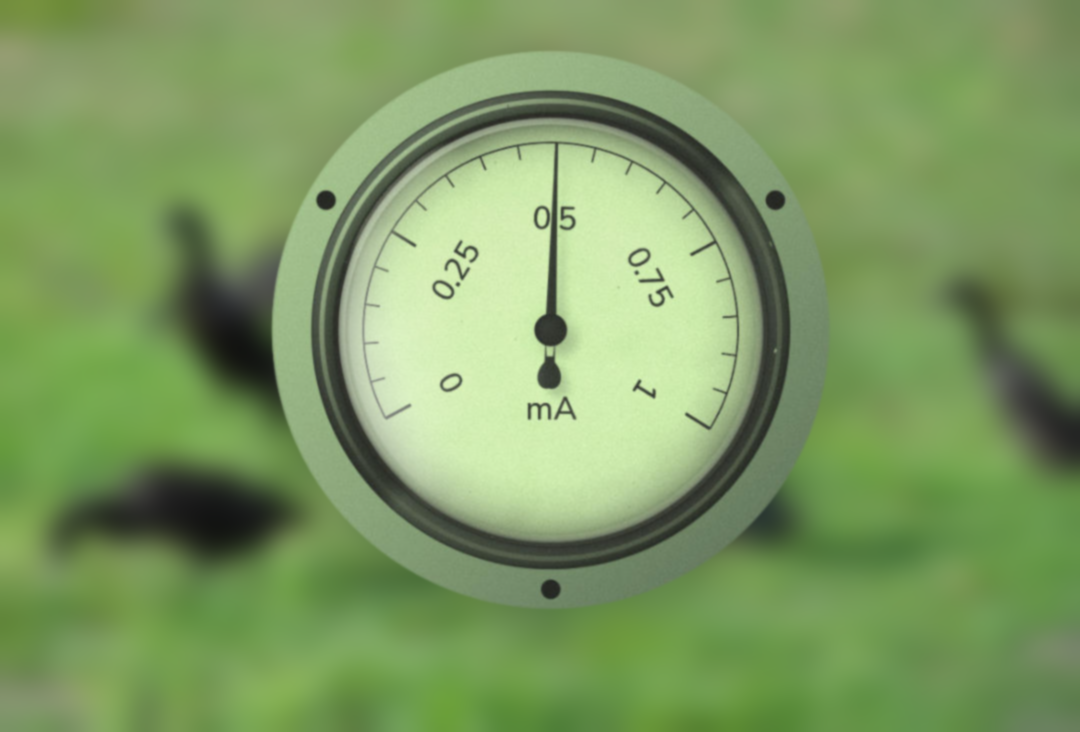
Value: 0.5 mA
